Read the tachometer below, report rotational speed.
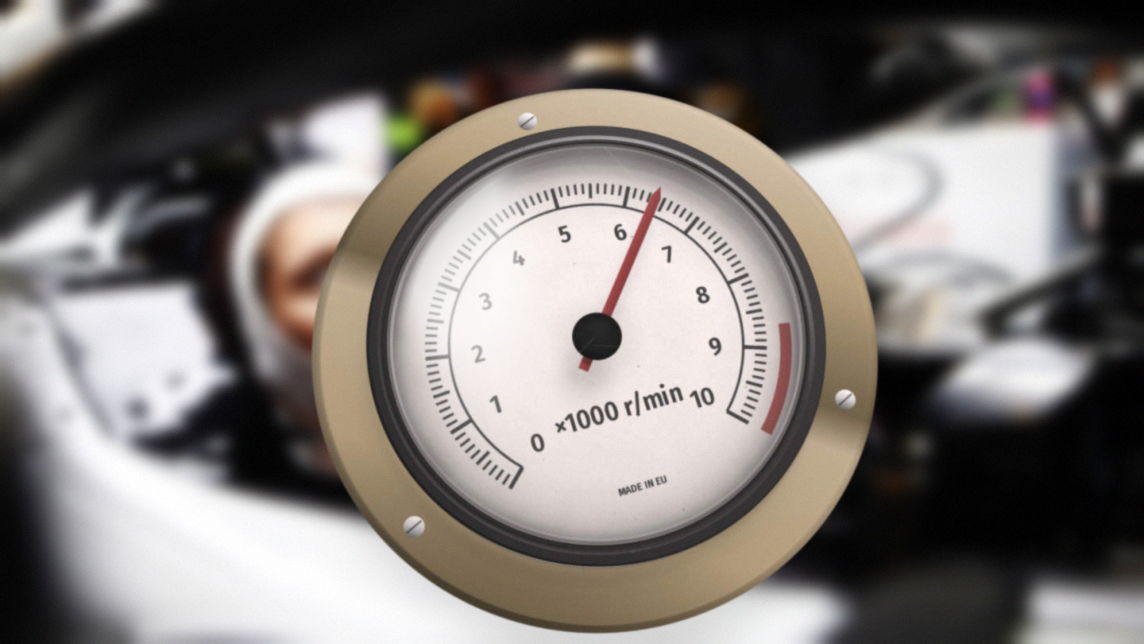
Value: 6400 rpm
